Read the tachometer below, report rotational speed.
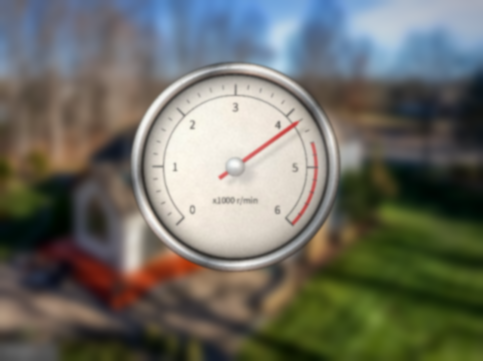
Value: 4200 rpm
